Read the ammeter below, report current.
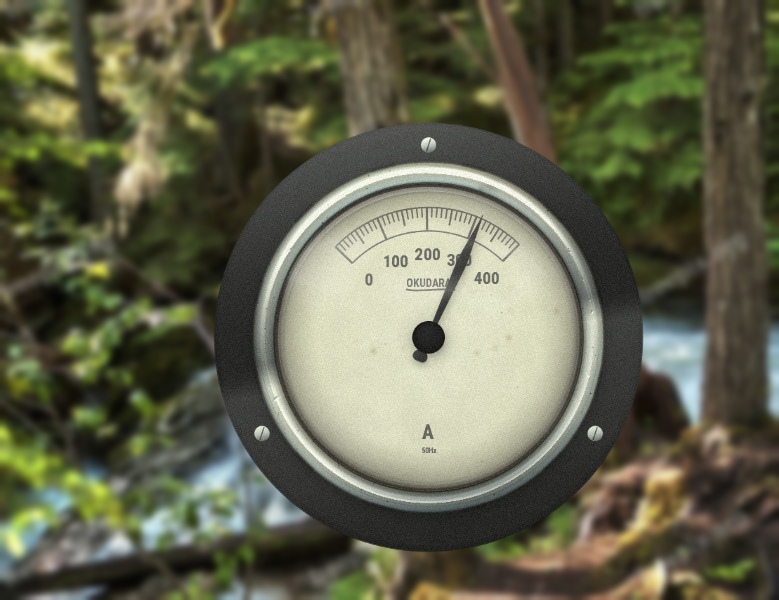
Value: 310 A
